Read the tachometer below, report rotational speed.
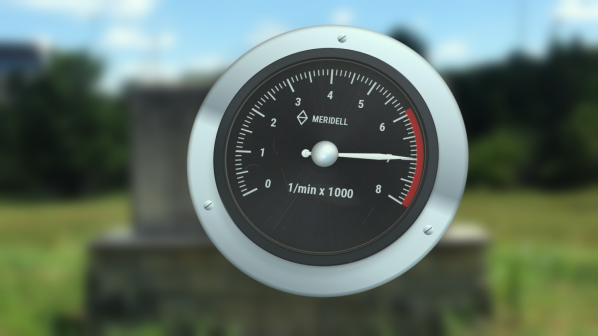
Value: 7000 rpm
